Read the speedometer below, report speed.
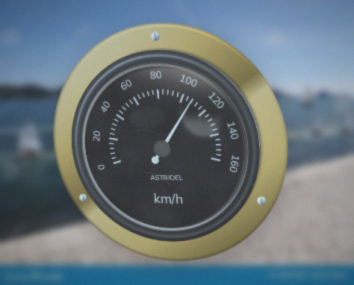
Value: 108 km/h
